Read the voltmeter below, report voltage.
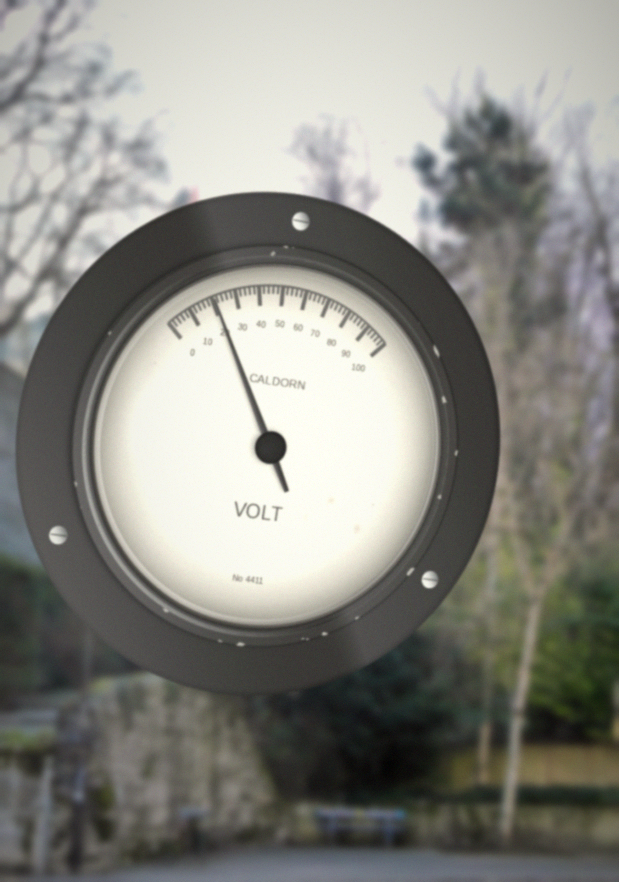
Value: 20 V
